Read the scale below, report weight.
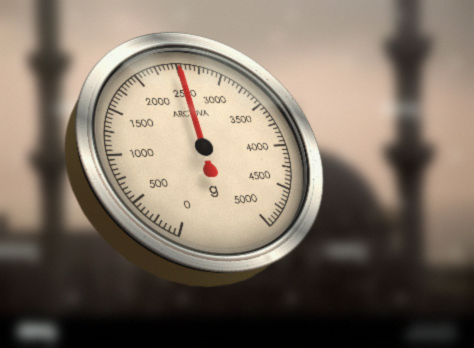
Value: 2500 g
